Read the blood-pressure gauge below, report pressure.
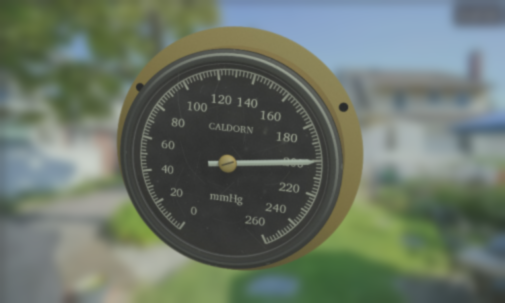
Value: 200 mmHg
